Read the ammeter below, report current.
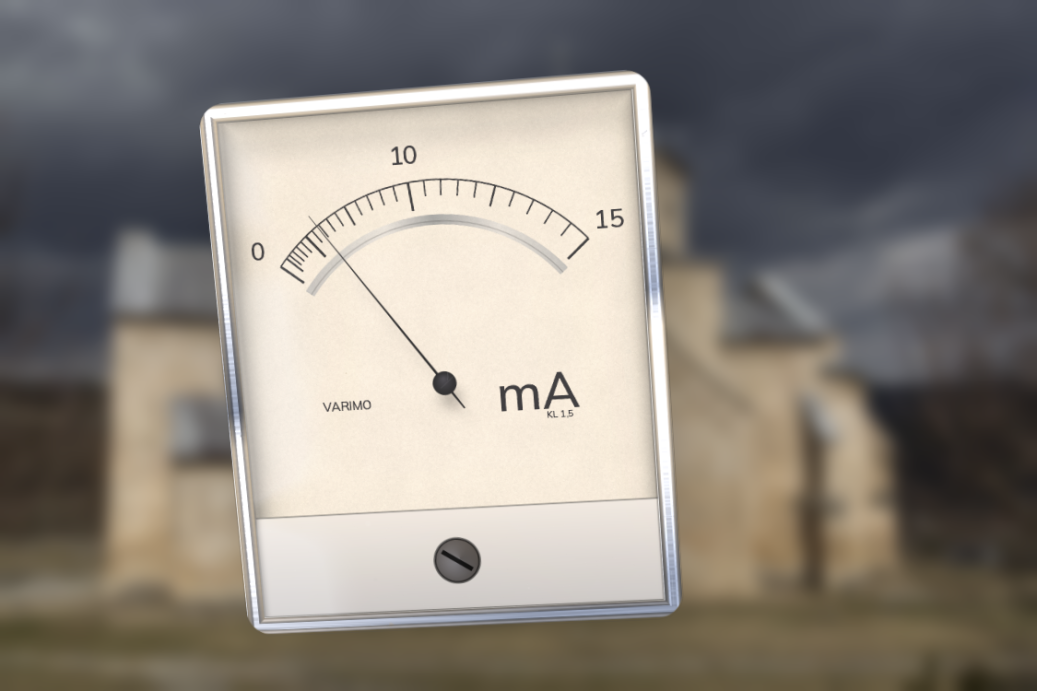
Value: 6 mA
